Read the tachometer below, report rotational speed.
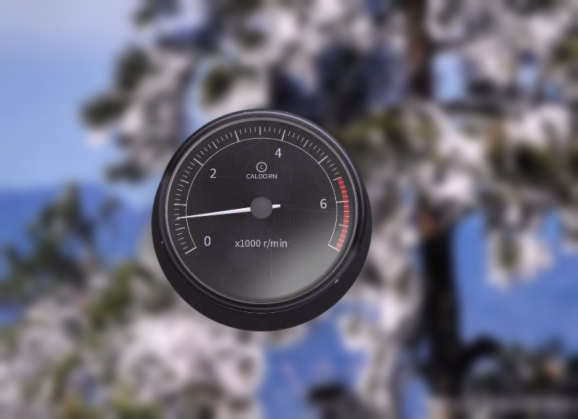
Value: 700 rpm
